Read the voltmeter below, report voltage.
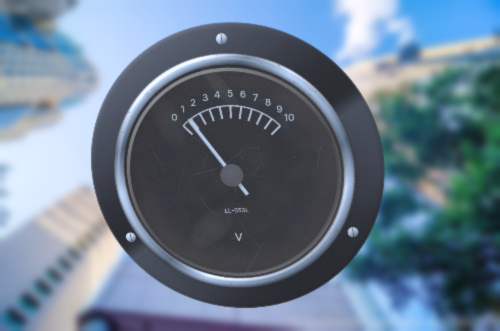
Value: 1 V
